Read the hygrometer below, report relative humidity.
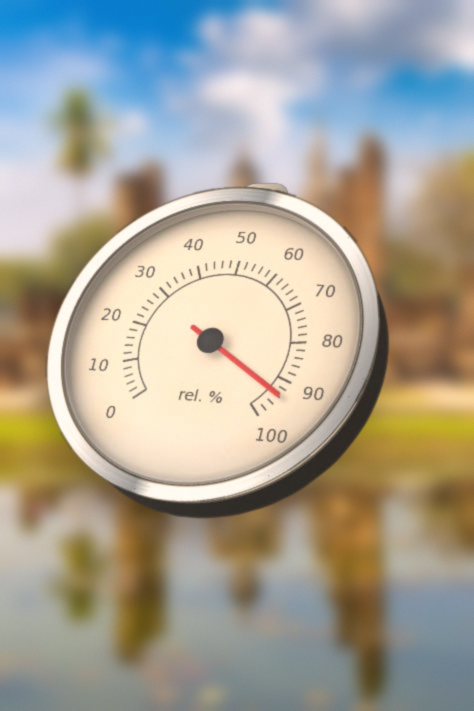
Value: 94 %
